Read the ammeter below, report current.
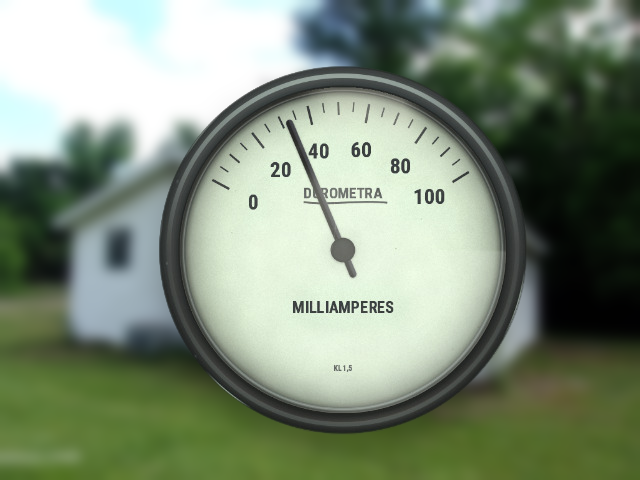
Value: 32.5 mA
